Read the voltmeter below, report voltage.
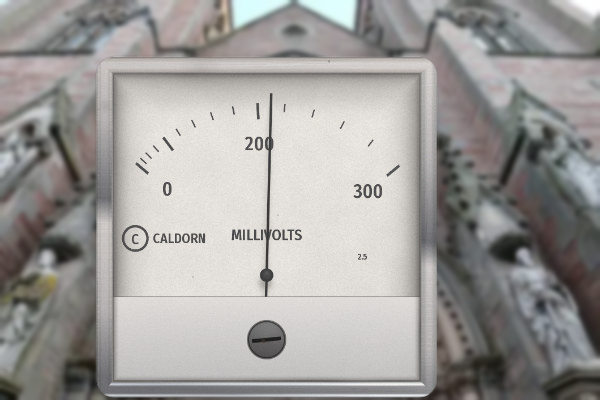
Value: 210 mV
